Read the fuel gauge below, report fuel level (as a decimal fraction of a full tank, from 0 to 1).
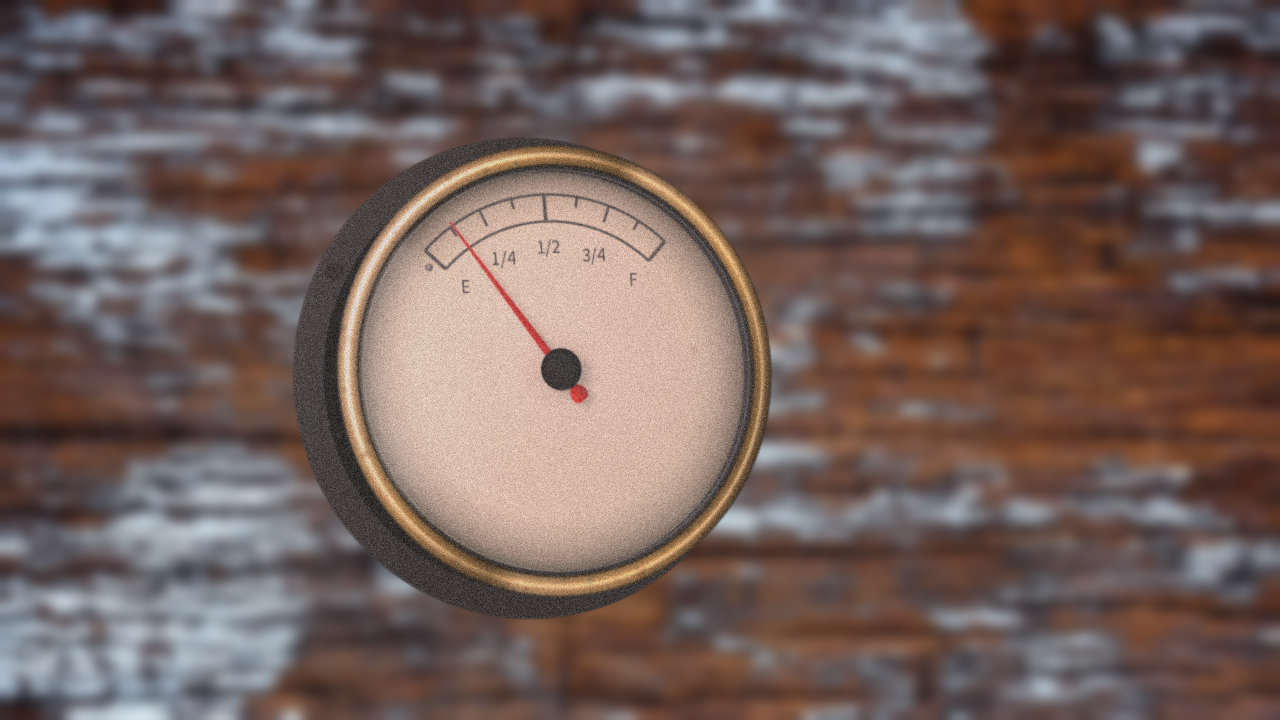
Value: 0.125
